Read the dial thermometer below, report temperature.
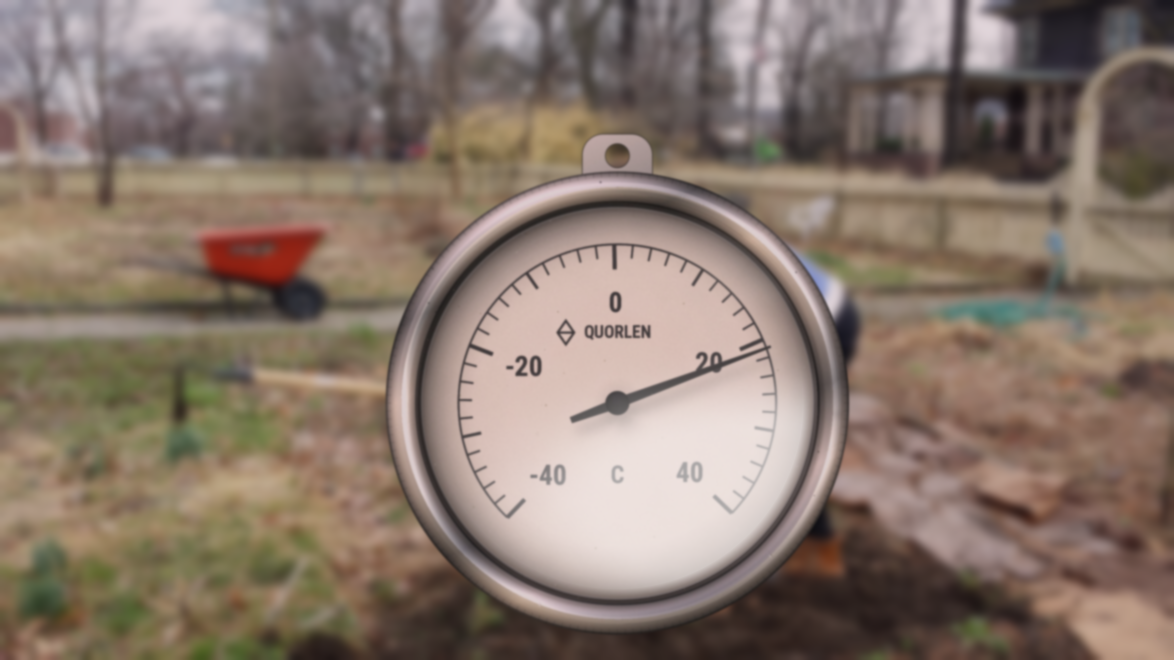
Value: 21 °C
